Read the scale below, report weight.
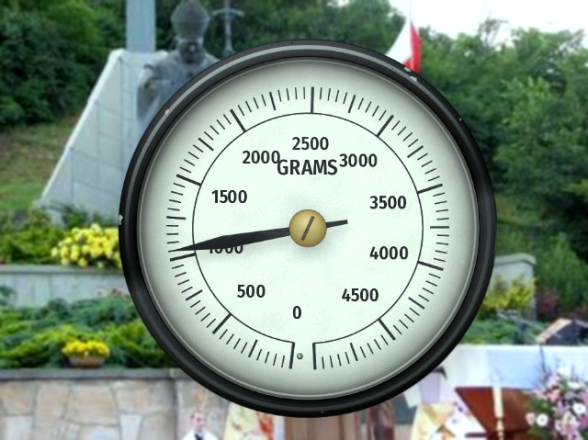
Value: 1050 g
